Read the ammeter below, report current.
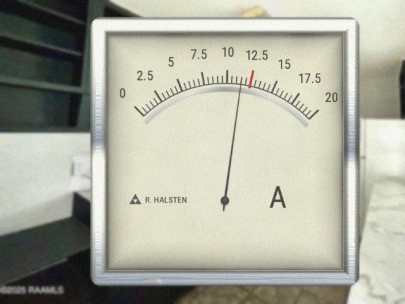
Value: 11.5 A
